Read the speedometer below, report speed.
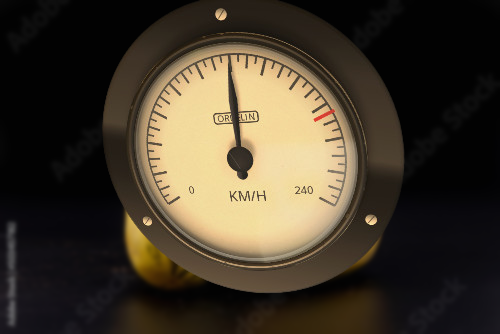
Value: 120 km/h
